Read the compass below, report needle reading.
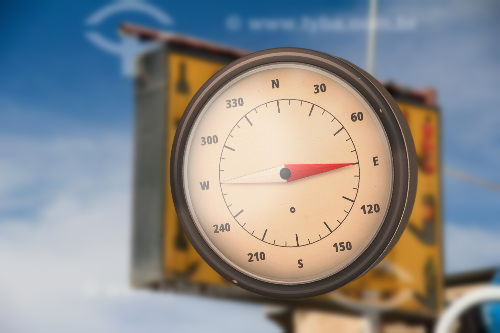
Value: 90 °
